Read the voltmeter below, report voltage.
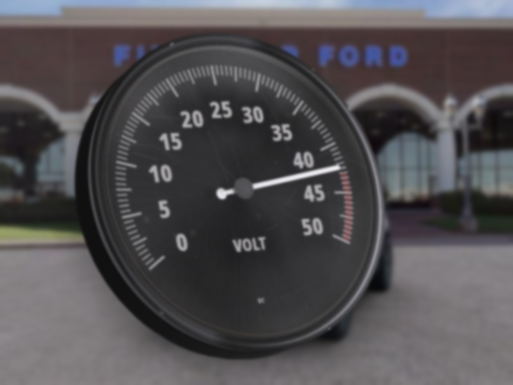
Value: 42.5 V
